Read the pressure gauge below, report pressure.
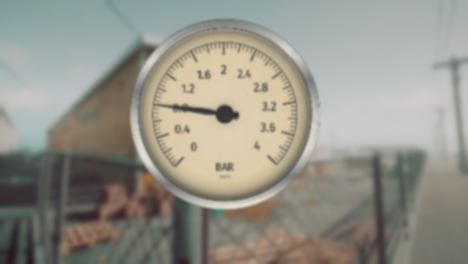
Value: 0.8 bar
